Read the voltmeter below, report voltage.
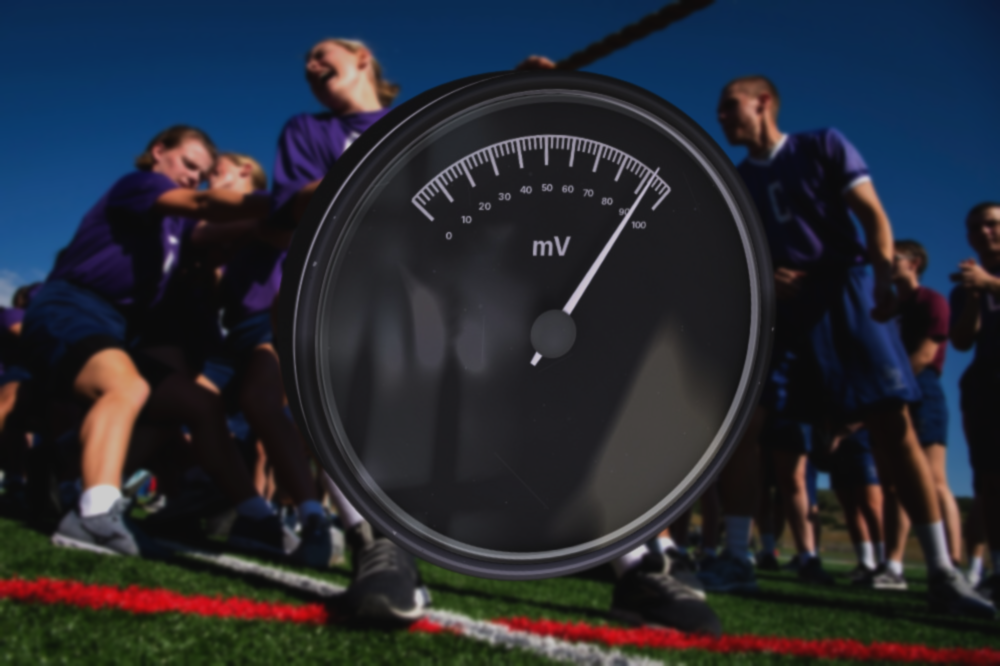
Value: 90 mV
